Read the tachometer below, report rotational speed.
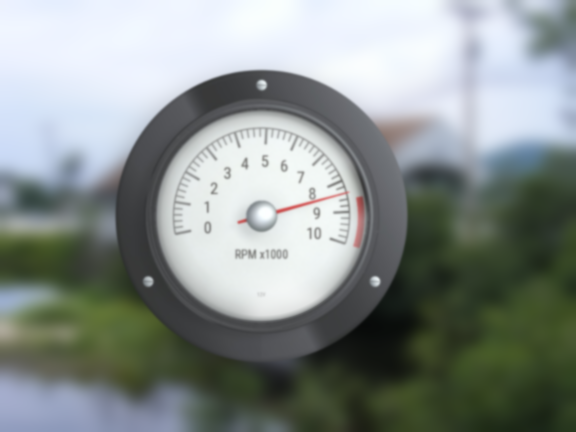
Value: 8400 rpm
